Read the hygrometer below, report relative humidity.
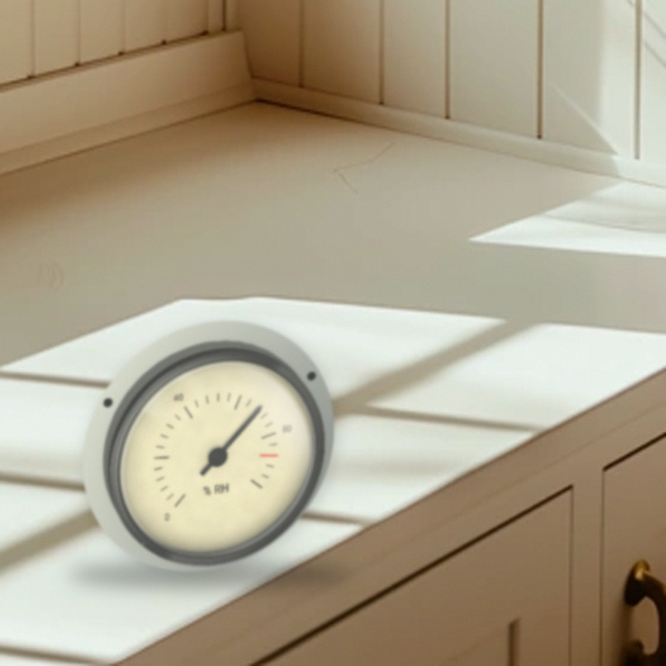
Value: 68 %
